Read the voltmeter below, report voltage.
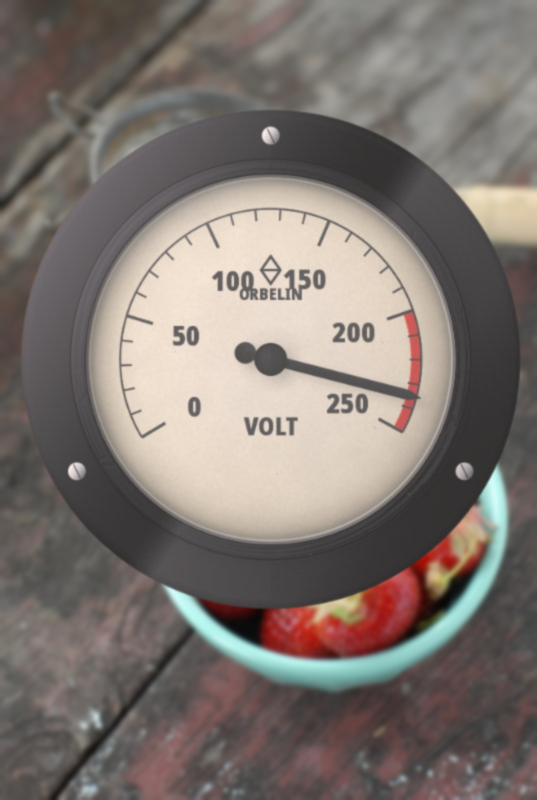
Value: 235 V
